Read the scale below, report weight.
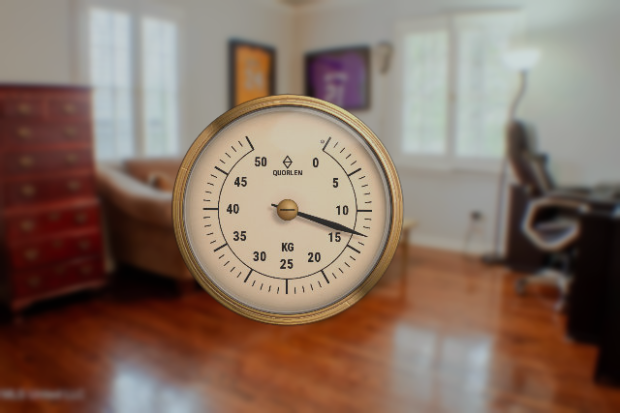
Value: 13 kg
